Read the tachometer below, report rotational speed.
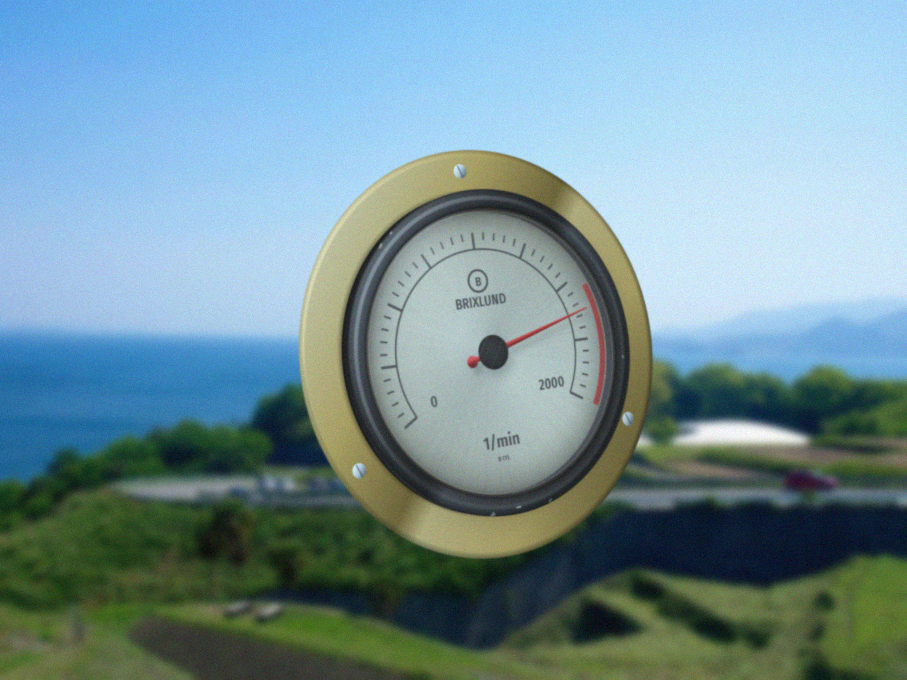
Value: 1625 rpm
